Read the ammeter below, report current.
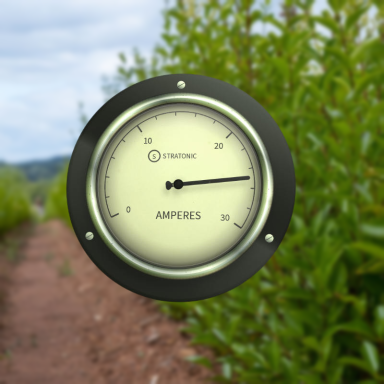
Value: 25 A
